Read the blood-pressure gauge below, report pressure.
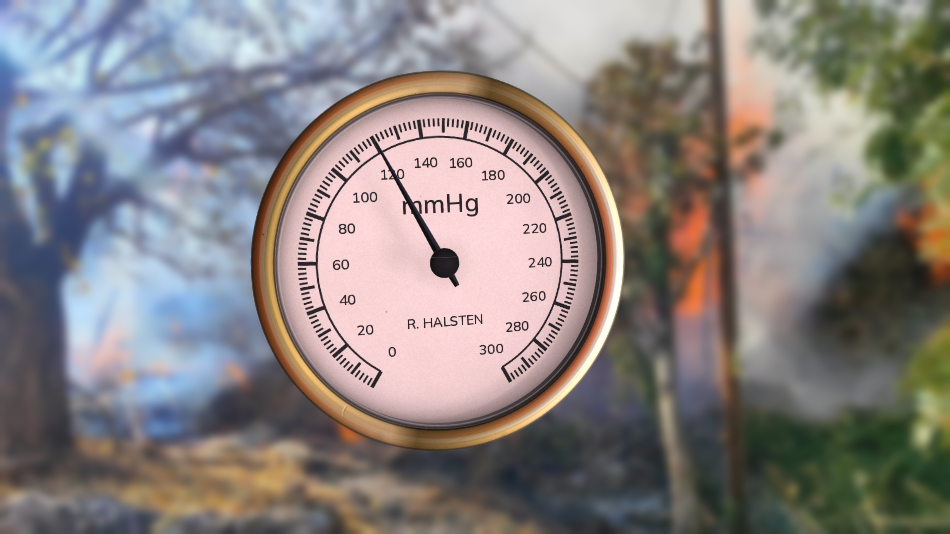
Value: 120 mmHg
